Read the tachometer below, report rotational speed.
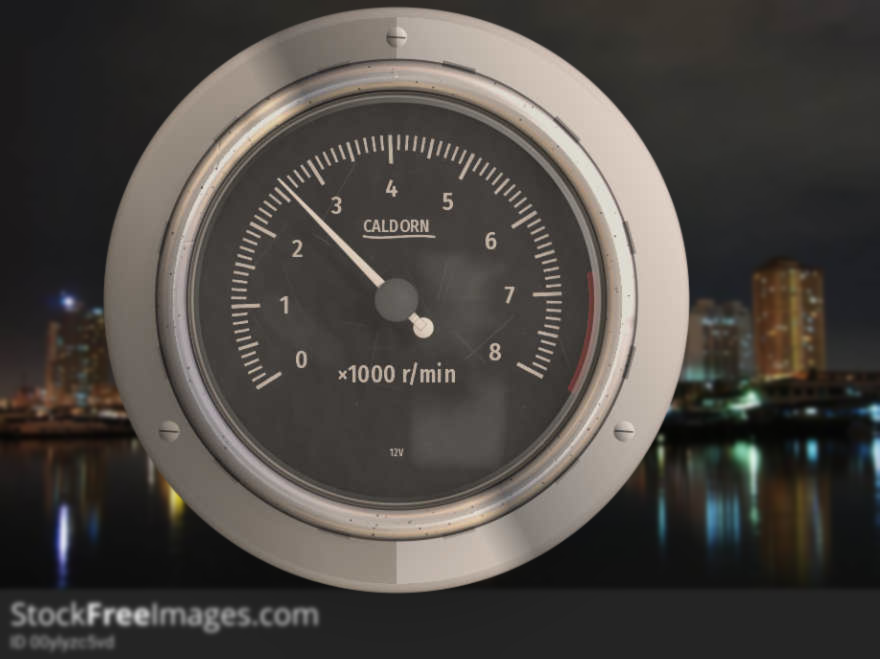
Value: 2600 rpm
